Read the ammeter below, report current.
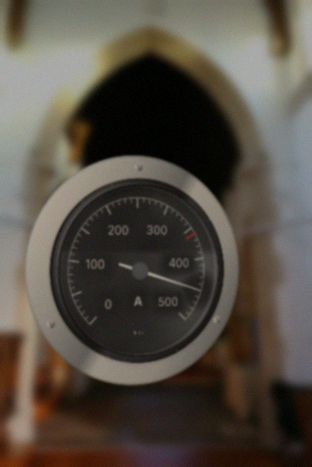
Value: 450 A
